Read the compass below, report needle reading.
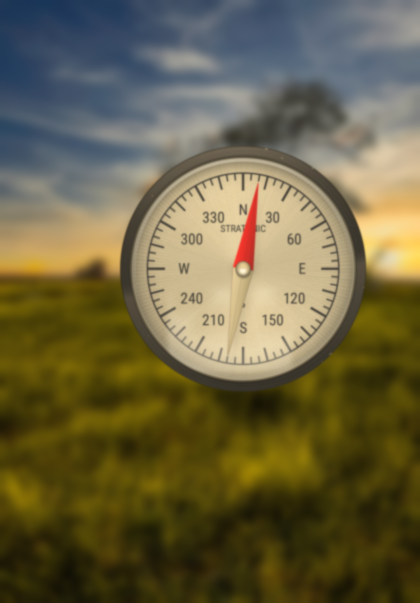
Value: 10 °
